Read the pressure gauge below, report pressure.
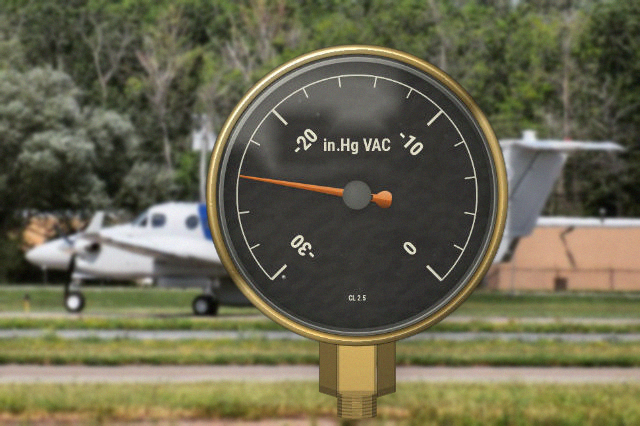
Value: -24 inHg
